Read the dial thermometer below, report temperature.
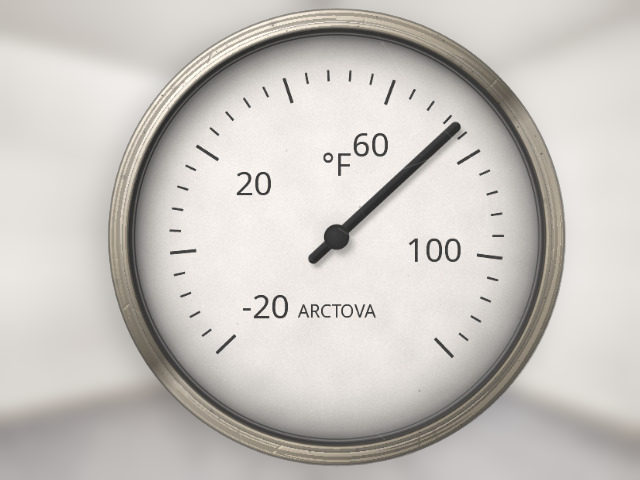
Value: 74 °F
